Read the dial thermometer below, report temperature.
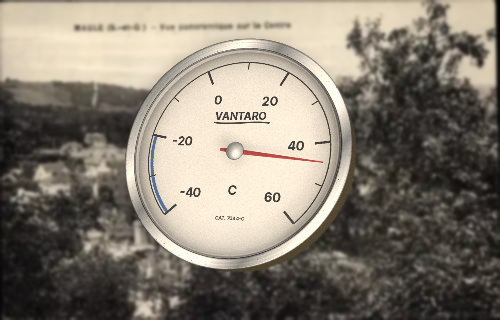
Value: 45 °C
